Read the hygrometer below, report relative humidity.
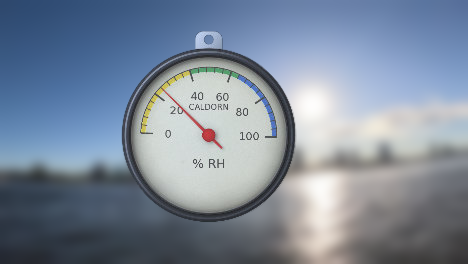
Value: 24 %
